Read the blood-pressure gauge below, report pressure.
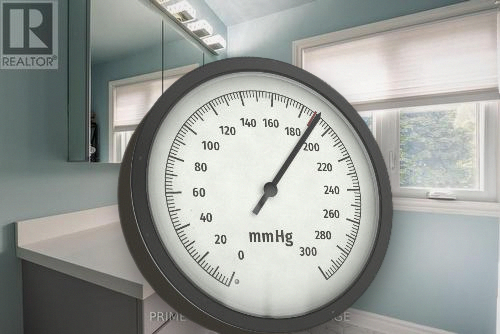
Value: 190 mmHg
